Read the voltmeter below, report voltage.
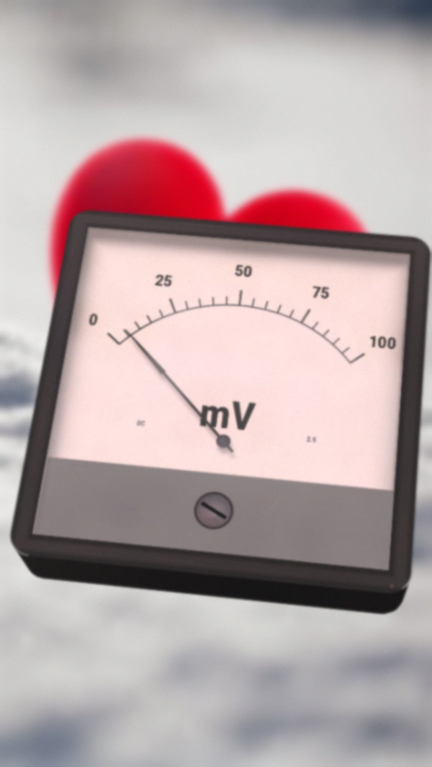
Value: 5 mV
